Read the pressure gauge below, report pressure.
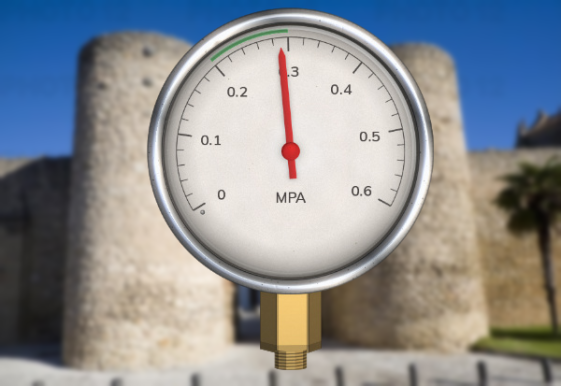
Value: 0.29 MPa
